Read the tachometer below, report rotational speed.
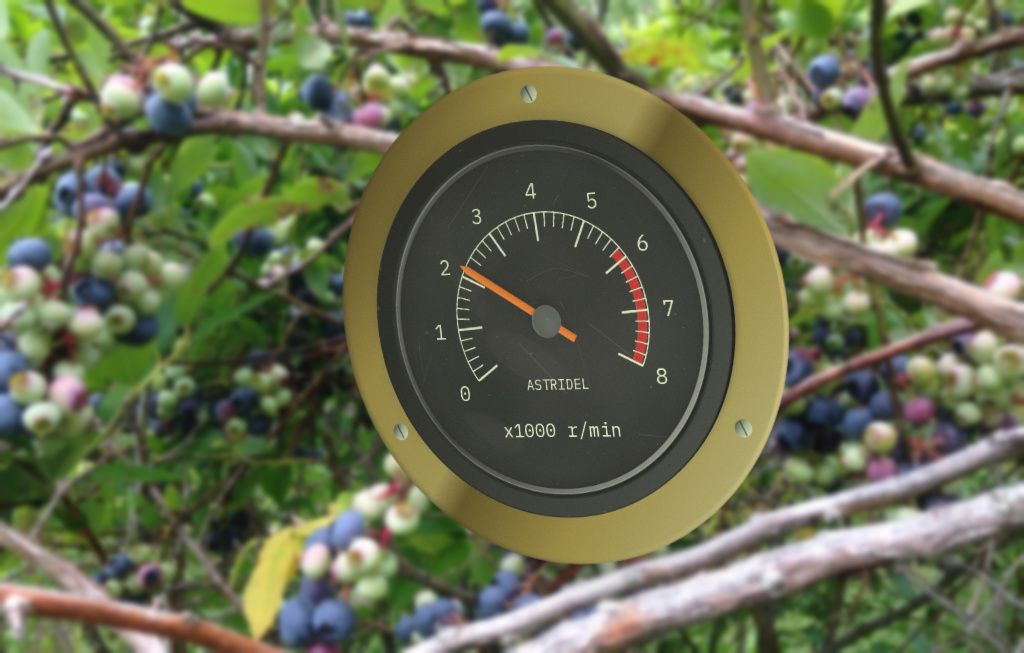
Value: 2200 rpm
